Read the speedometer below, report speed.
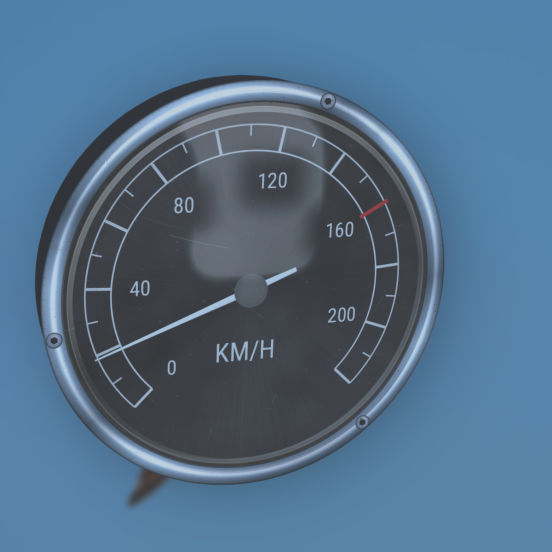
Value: 20 km/h
